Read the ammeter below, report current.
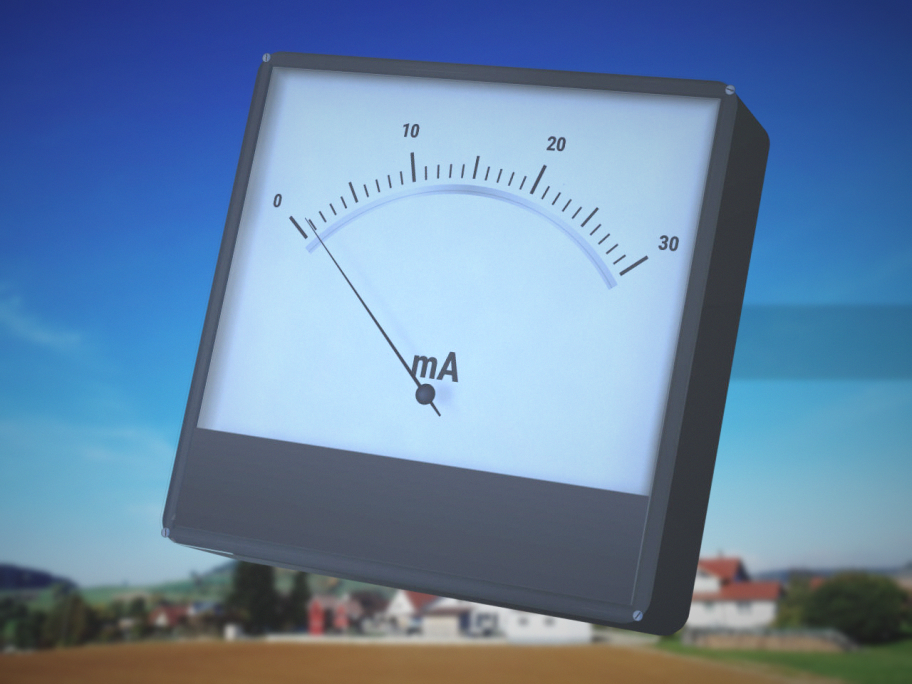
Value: 1 mA
